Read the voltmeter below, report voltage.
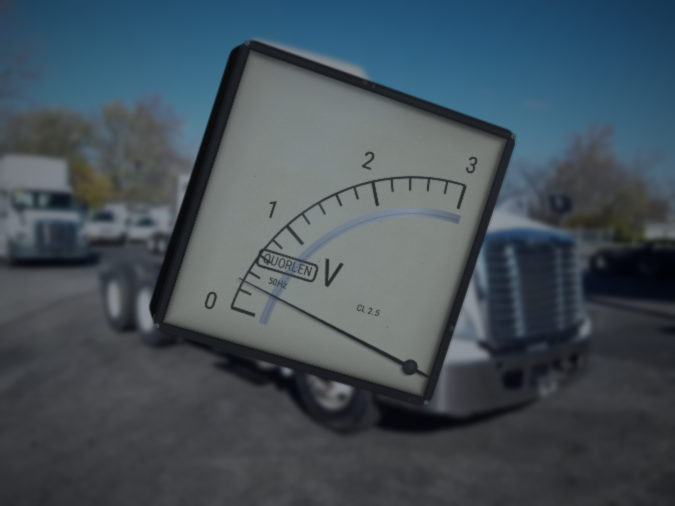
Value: 0.3 V
